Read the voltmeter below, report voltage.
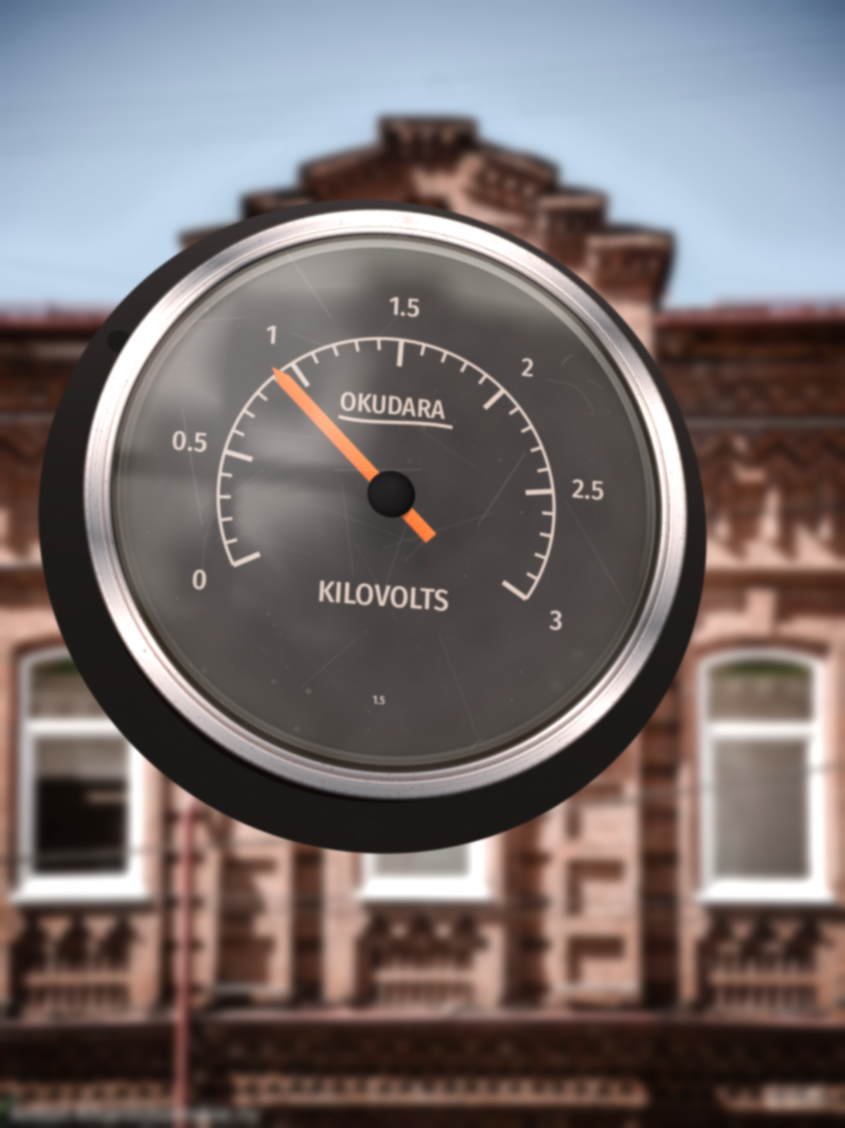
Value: 0.9 kV
